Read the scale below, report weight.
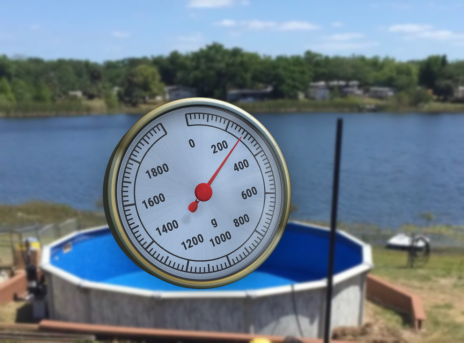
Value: 280 g
